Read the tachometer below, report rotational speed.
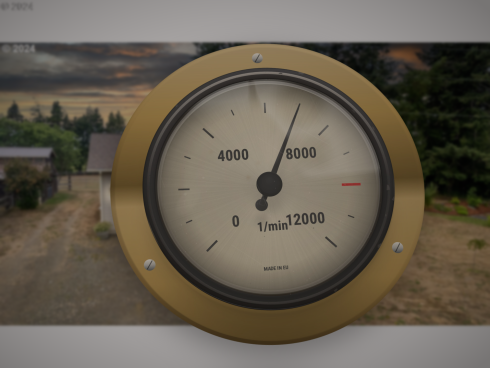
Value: 7000 rpm
